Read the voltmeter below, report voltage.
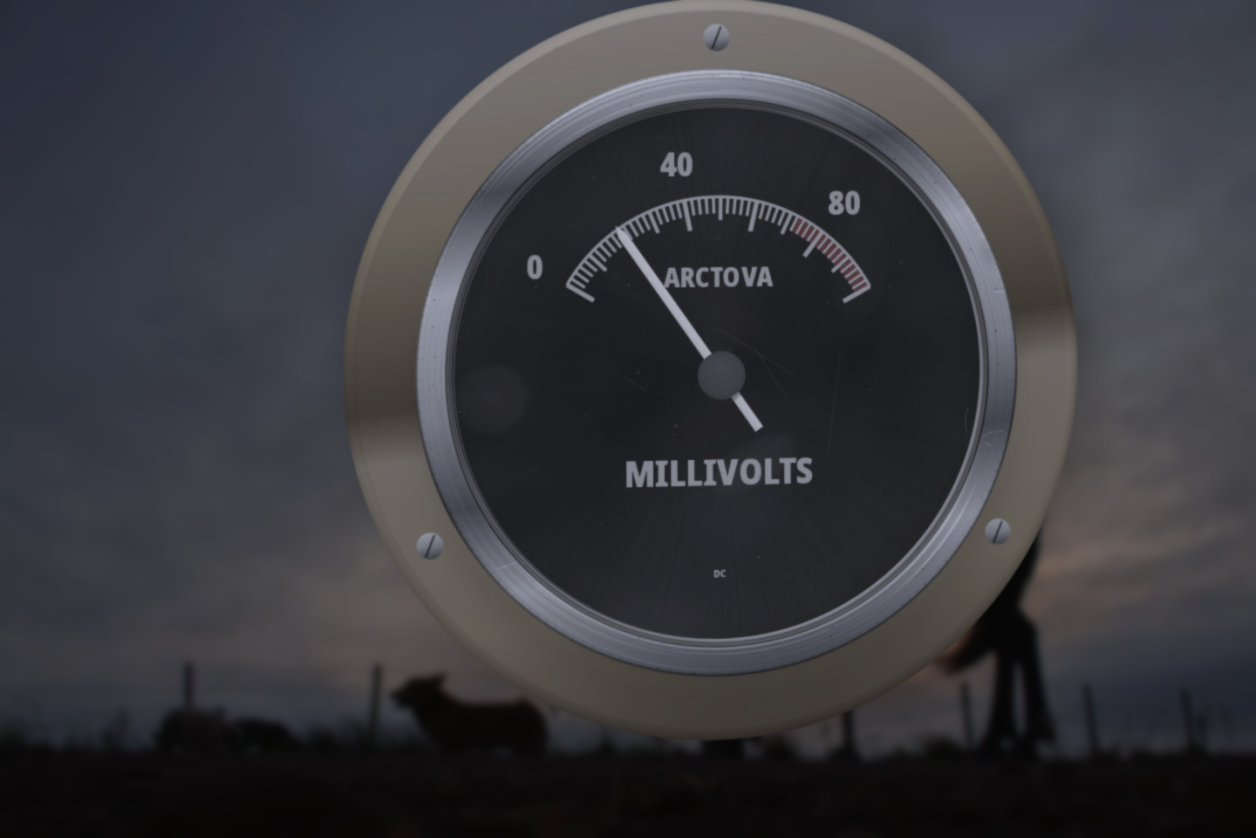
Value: 20 mV
